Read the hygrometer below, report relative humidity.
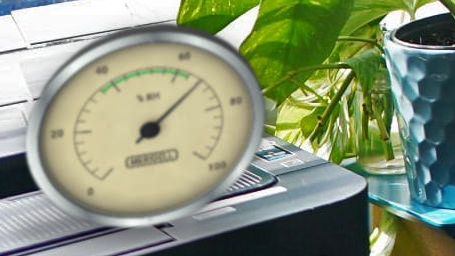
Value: 68 %
